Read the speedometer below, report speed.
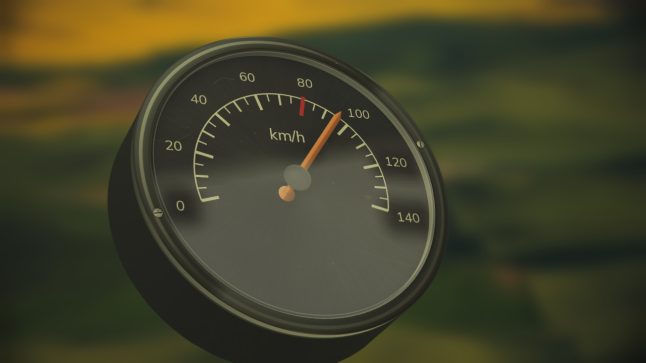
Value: 95 km/h
